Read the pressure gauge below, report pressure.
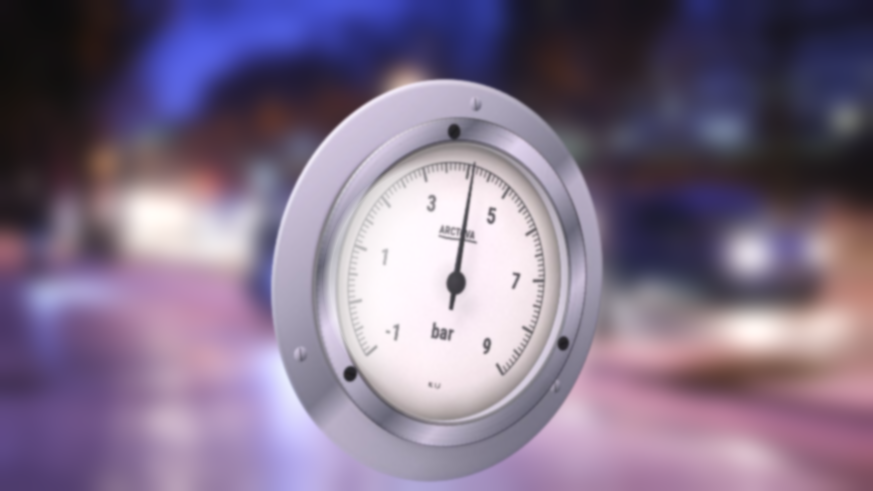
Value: 4 bar
